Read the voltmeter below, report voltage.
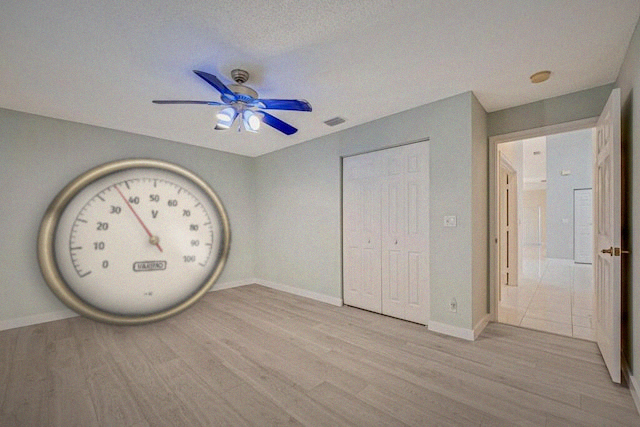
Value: 36 V
